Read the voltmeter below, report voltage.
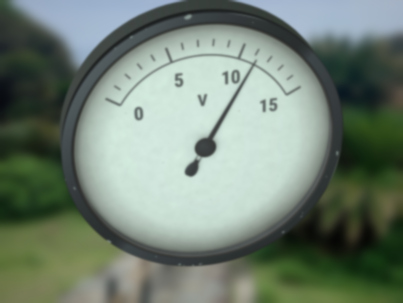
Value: 11 V
